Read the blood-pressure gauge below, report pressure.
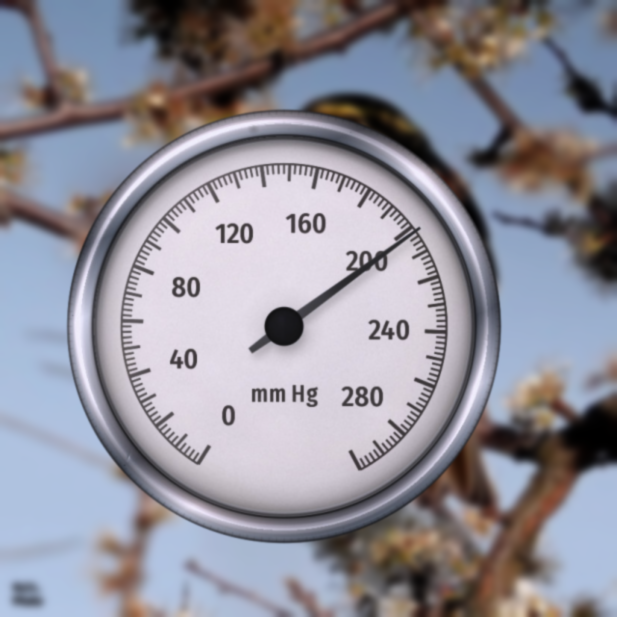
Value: 202 mmHg
